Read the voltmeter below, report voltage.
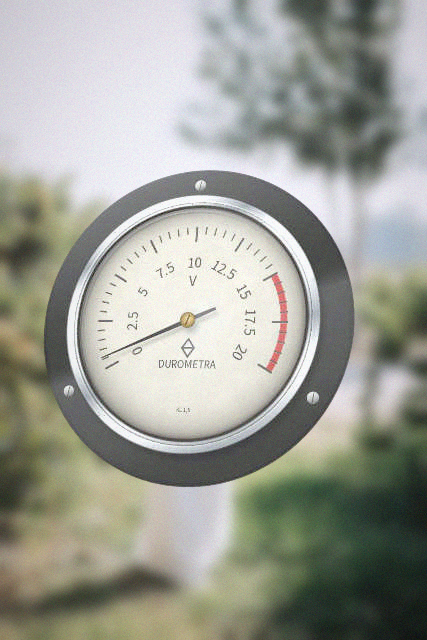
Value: 0.5 V
